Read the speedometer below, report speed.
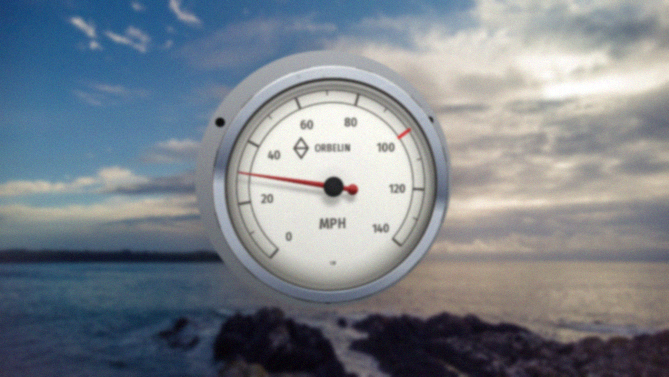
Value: 30 mph
